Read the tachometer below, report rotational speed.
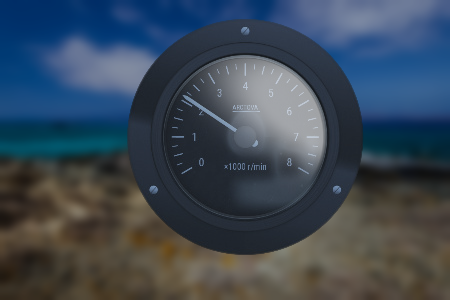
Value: 2125 rpm
